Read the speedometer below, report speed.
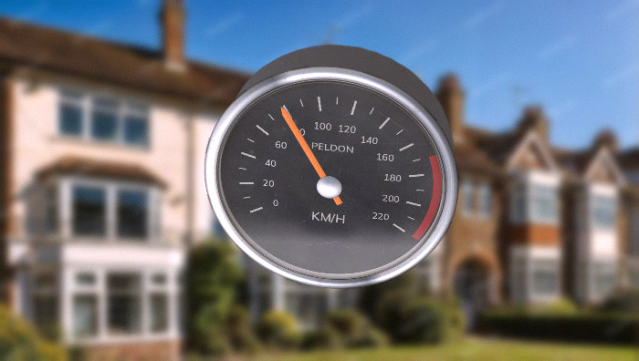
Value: 80 km/h
